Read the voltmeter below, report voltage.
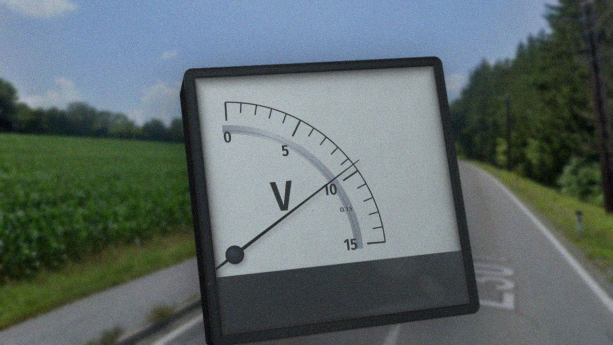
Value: 9.5 V
